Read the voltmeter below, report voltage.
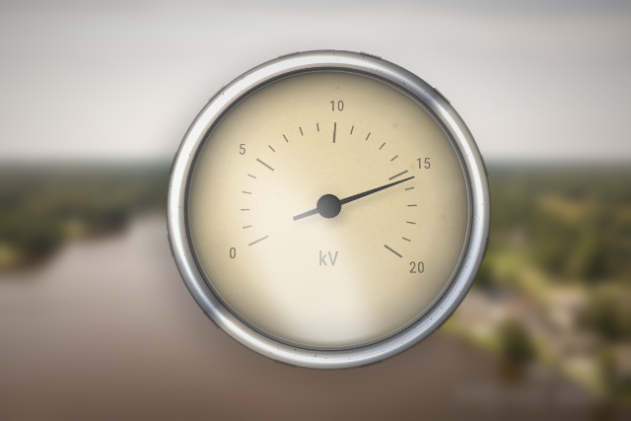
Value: 15.5 kV
